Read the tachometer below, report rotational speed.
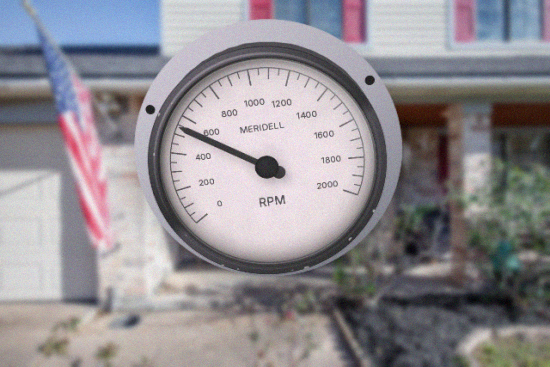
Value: 550 rpm
